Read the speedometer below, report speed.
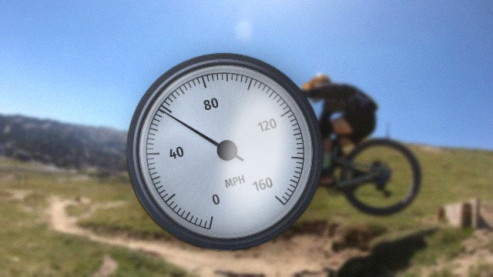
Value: 58 mph
